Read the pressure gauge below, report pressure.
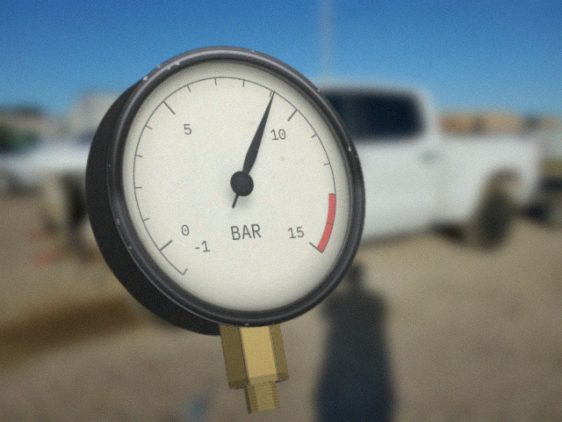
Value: 9 bar
